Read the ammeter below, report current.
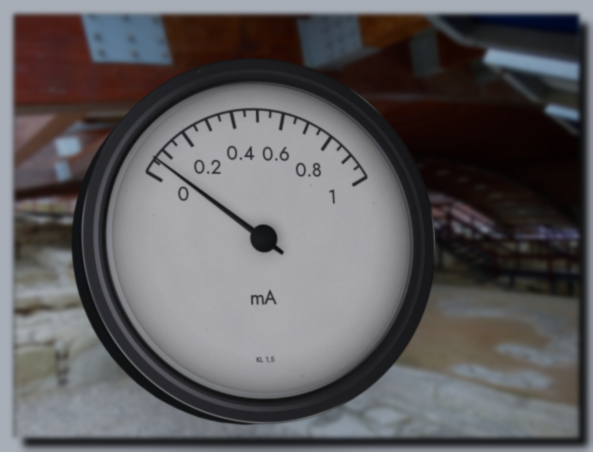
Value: 0.05 mA
